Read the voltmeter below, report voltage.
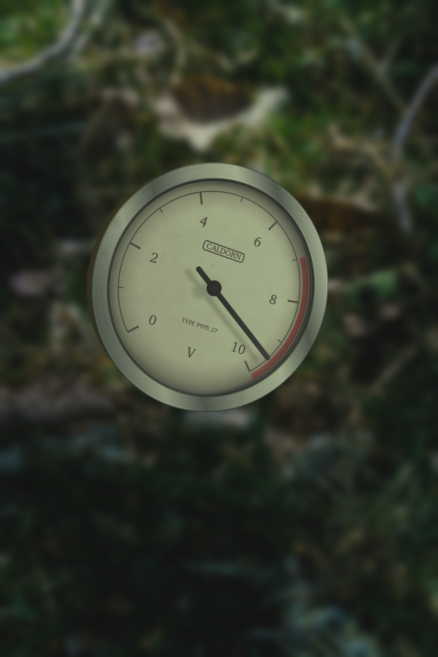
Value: 9.5 V
